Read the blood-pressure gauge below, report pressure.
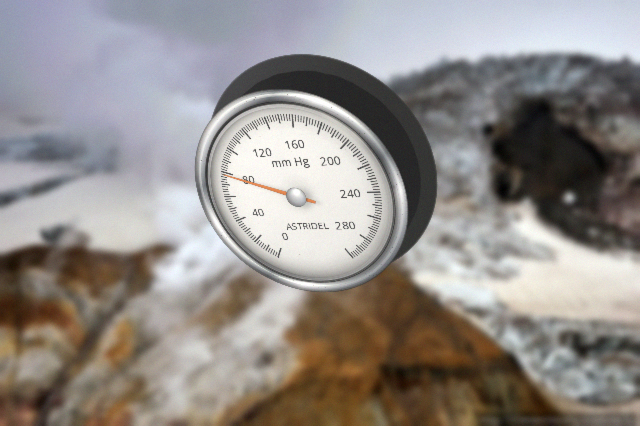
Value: 80 mmHg
